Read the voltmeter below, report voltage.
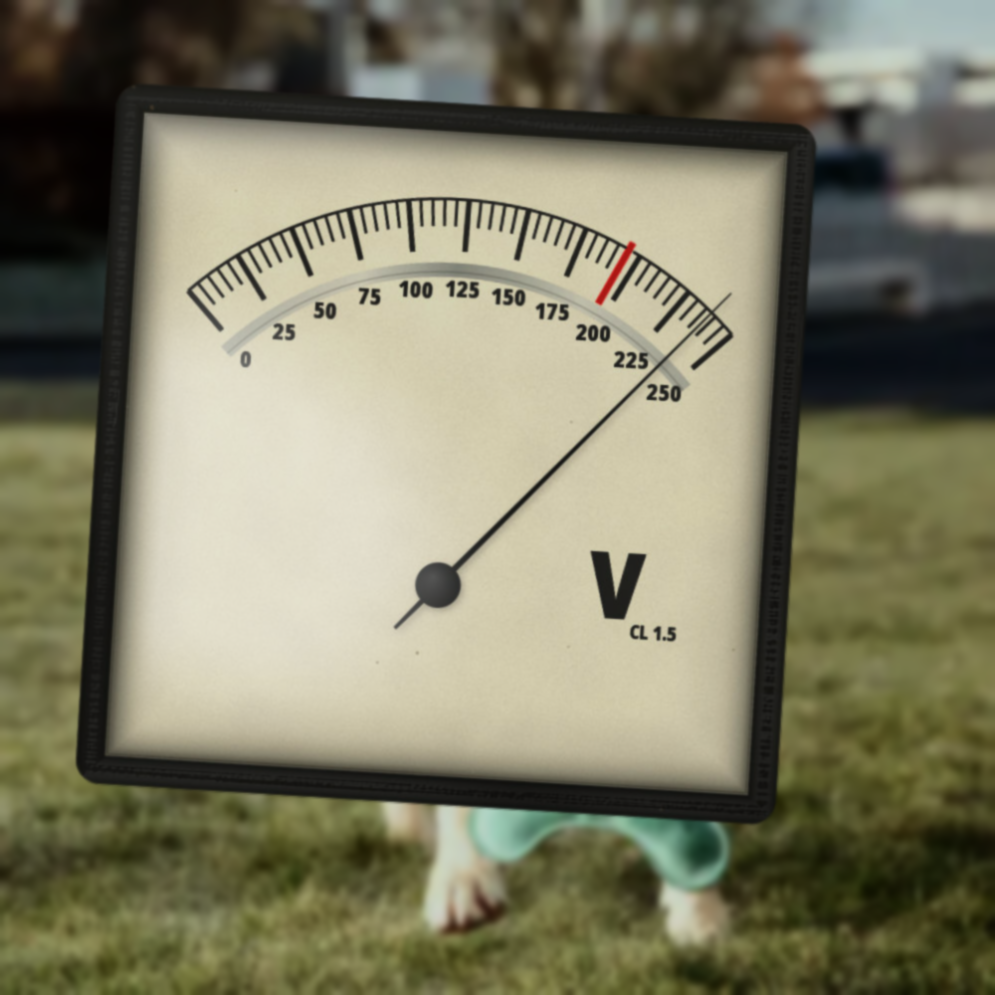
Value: 237.5 V
